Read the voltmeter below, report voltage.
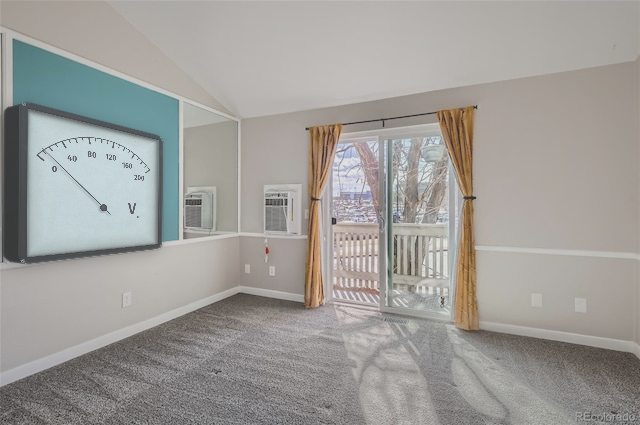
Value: 10 V
